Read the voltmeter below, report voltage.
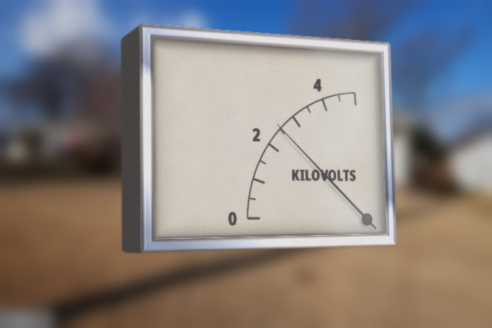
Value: 2.5 kV
